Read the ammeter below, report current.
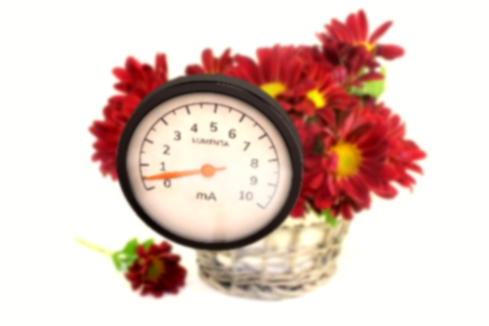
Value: 0.5 mA
